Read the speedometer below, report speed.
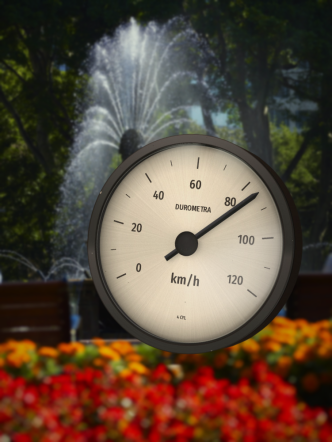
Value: 85 km/h
